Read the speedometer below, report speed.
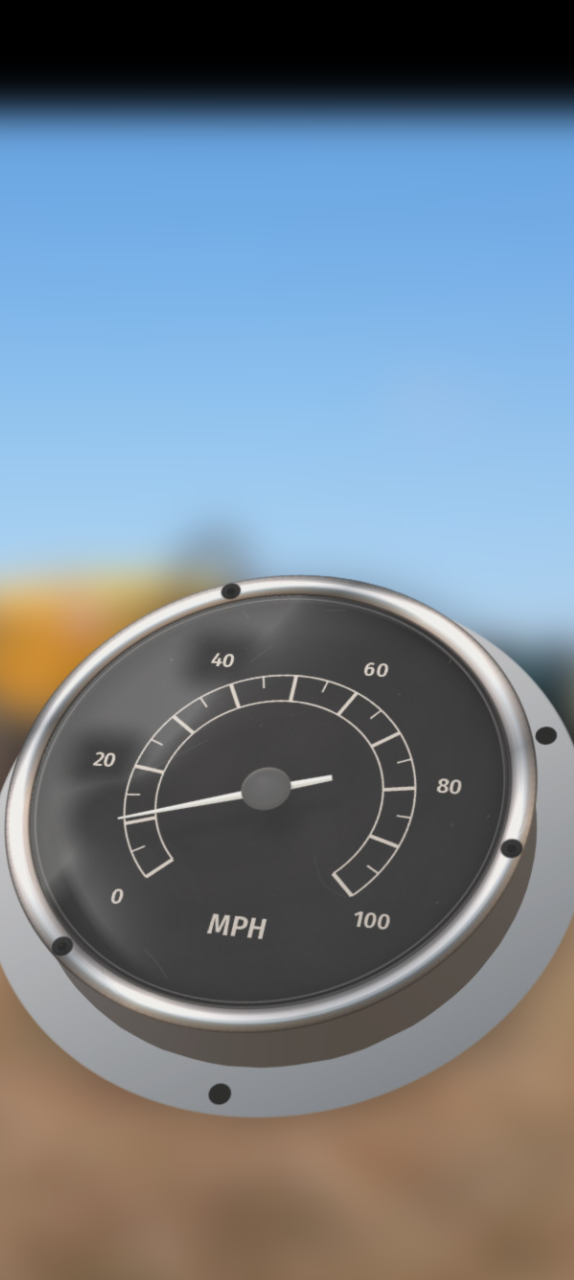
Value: 10 mph
